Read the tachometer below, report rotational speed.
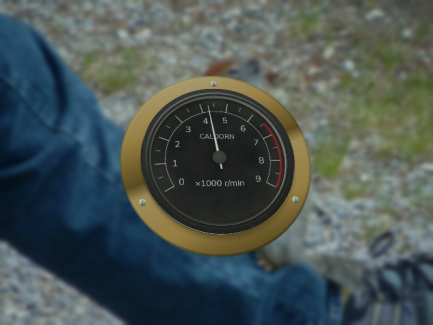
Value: 4250 rpm
